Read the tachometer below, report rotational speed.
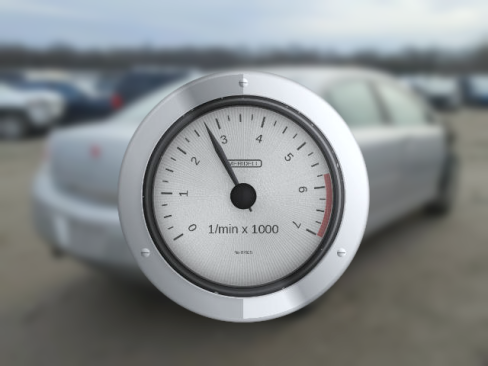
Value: 2750 rpm
